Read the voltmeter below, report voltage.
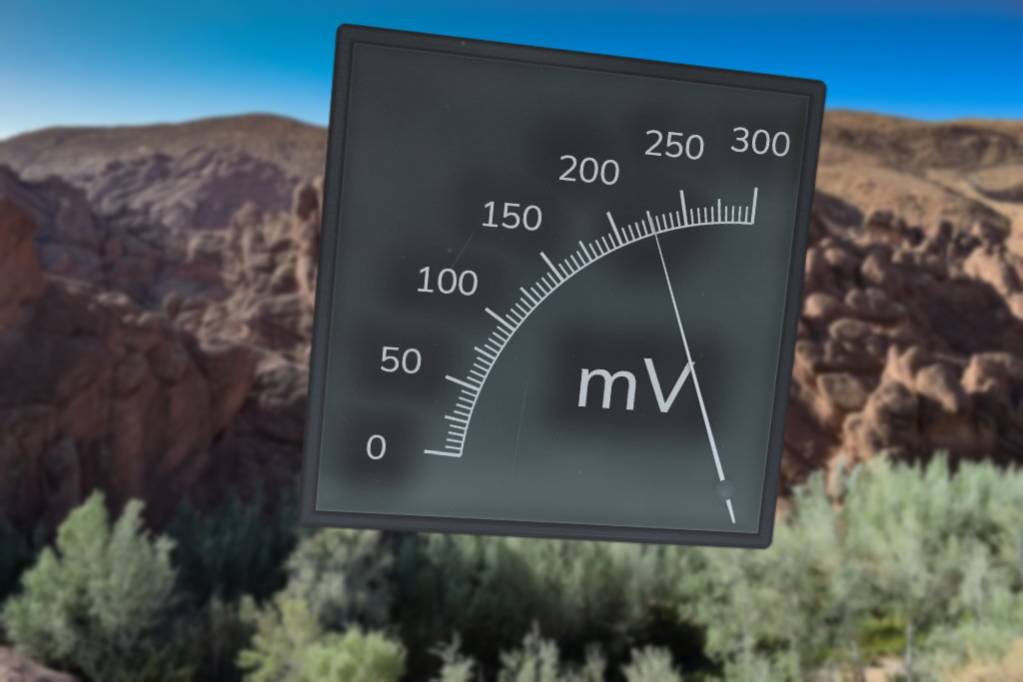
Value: 225 mV
